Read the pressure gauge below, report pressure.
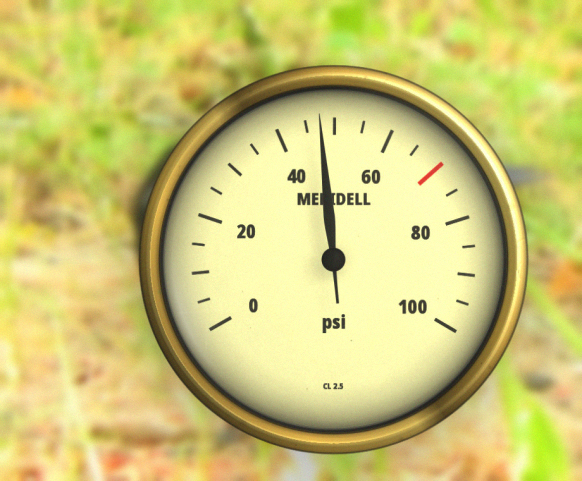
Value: 47.5 psi
